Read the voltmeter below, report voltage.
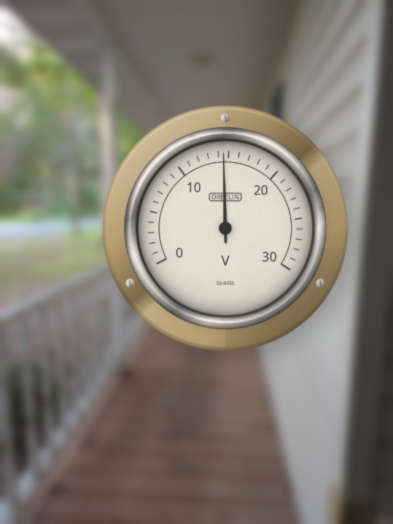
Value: 14.5 V
